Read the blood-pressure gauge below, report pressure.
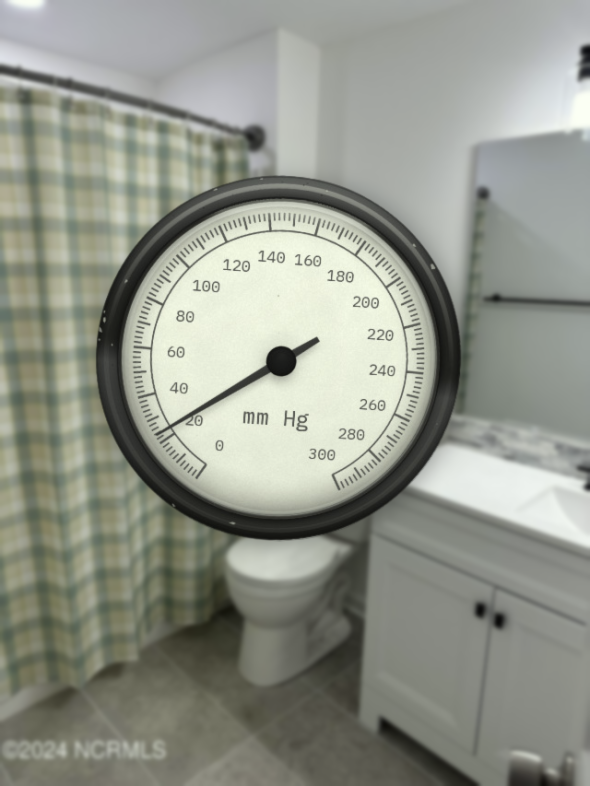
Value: 24 mmHg
